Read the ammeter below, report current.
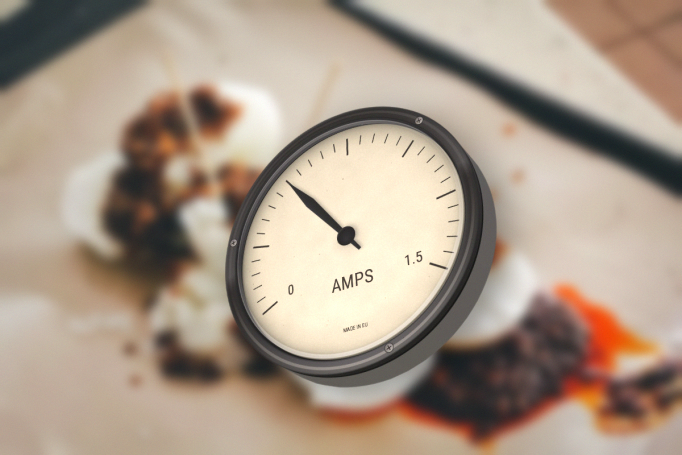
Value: 0.5 A
